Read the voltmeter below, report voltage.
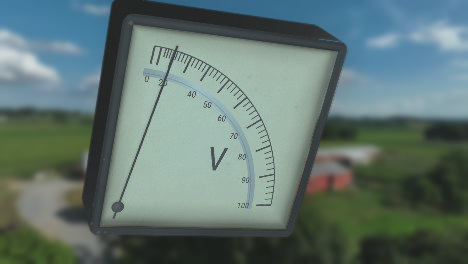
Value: 20 V
